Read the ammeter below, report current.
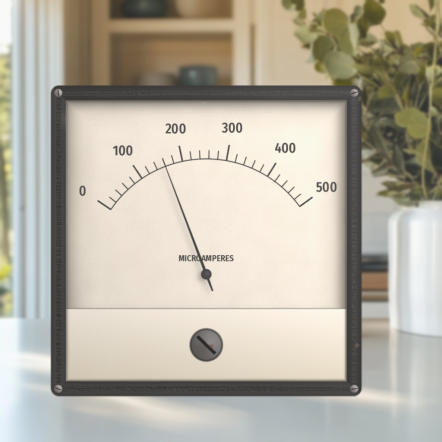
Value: 160 µA
